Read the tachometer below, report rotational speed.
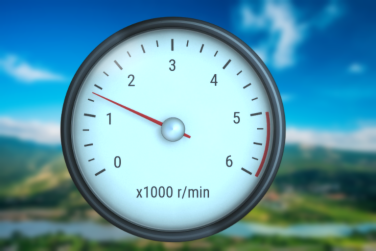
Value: 1375 rpm
